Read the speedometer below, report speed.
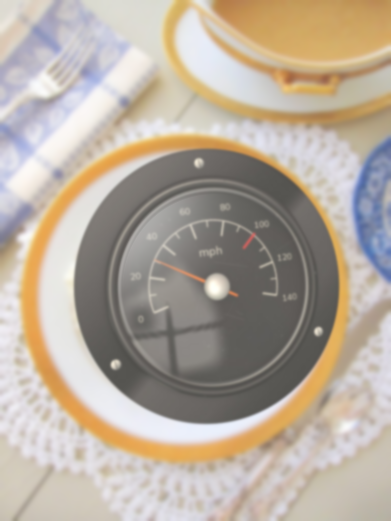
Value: 30 mph
